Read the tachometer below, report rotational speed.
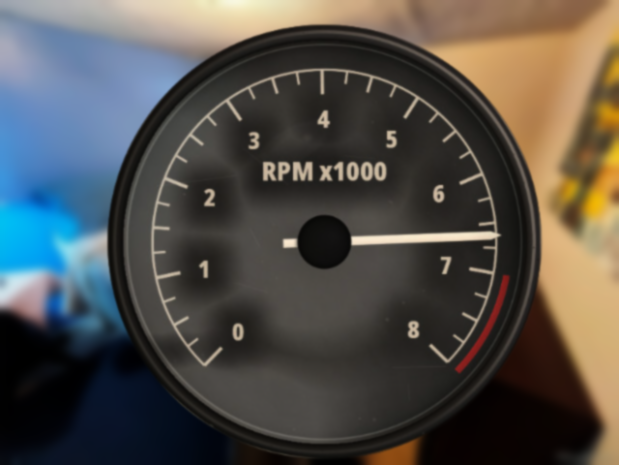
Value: 6625 rpm
